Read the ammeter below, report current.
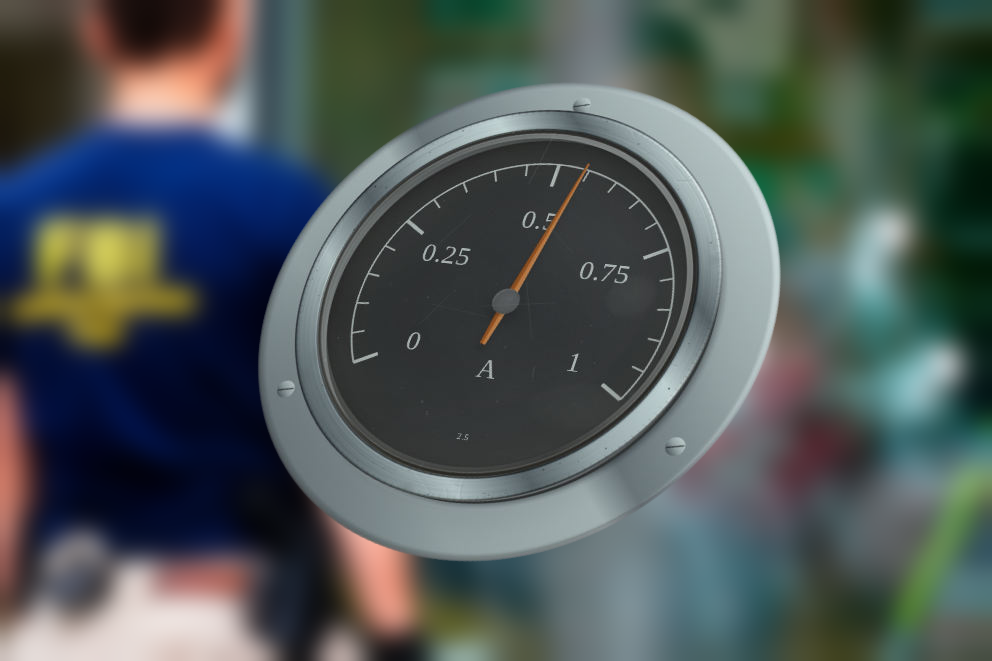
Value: 0.55 A
